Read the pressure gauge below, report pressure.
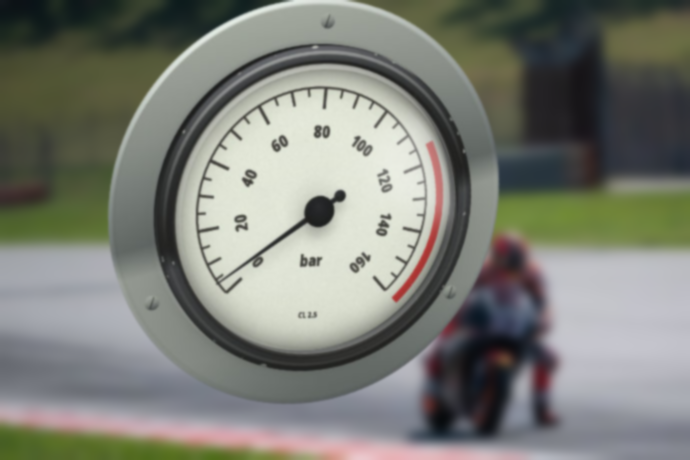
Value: 5 bar
